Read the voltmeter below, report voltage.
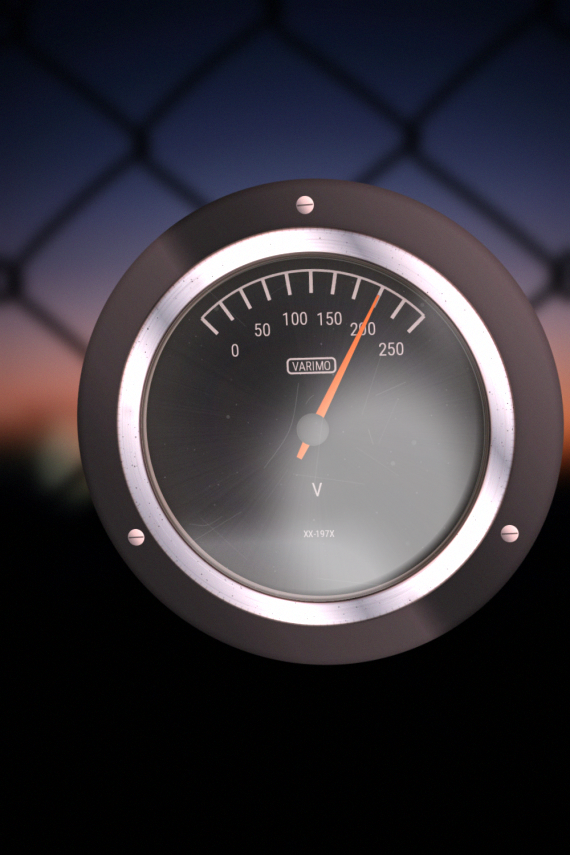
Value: 200 V
